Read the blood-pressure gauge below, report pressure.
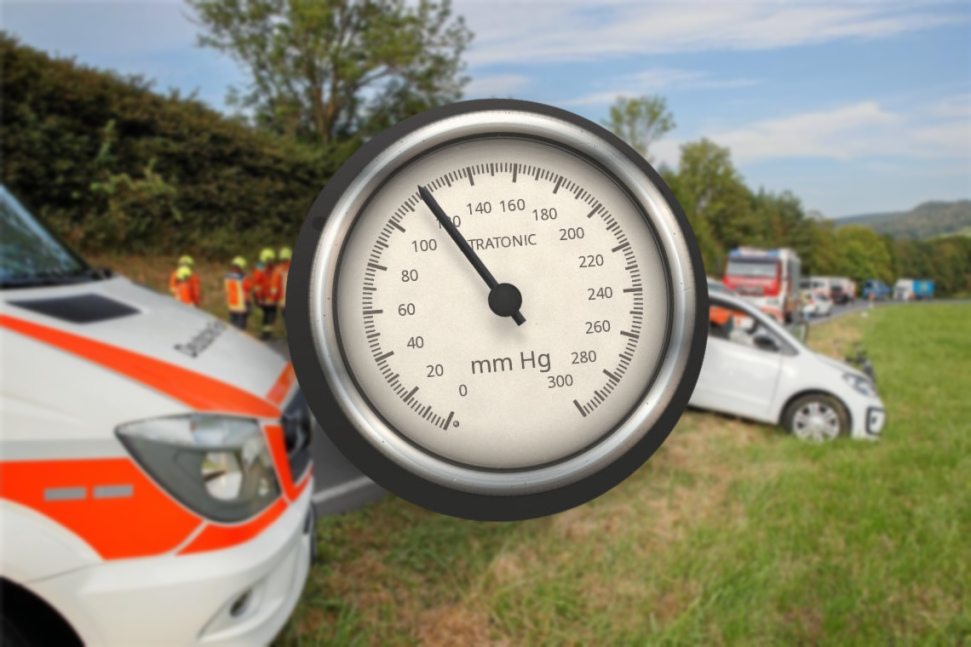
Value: 118 mmHg
